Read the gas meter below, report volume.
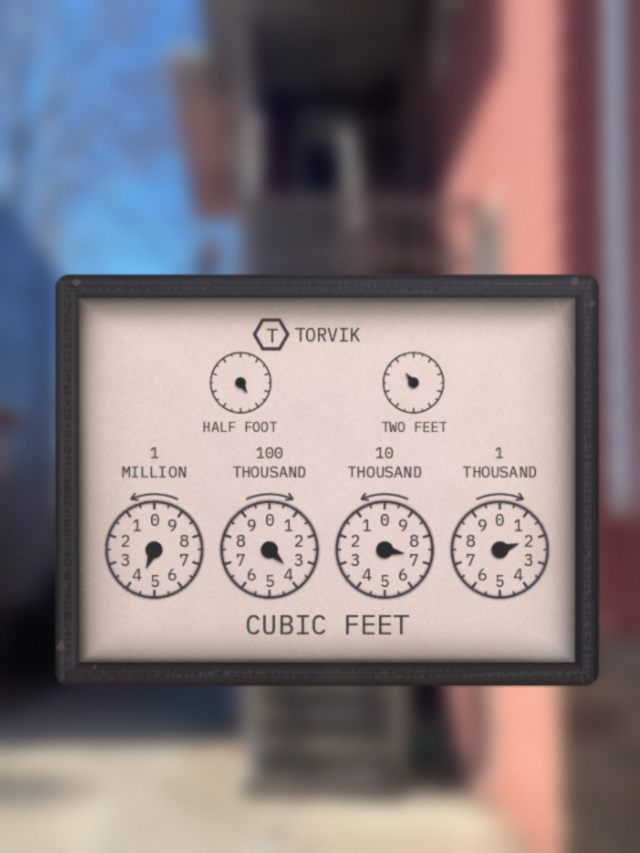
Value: 437200 ft³
